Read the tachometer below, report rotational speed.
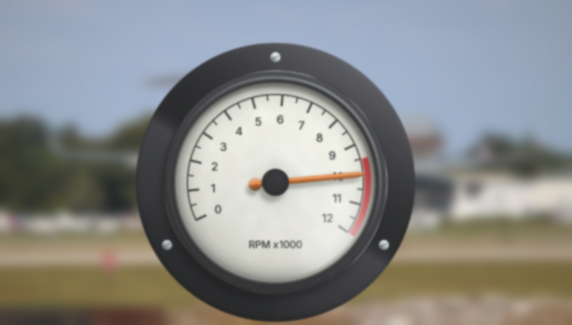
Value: 10000 rpm
